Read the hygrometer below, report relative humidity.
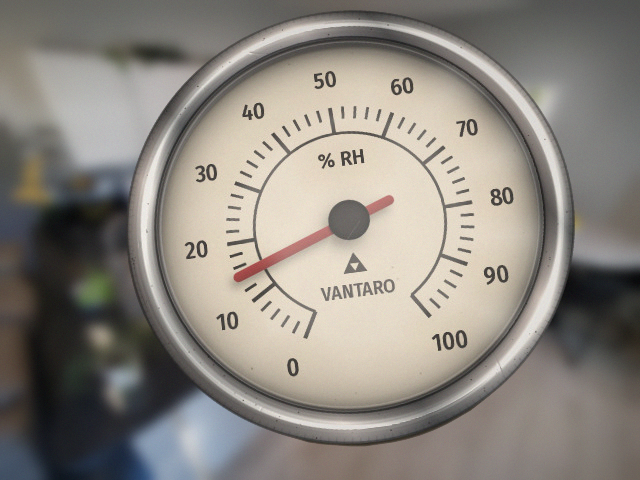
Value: 14 %
